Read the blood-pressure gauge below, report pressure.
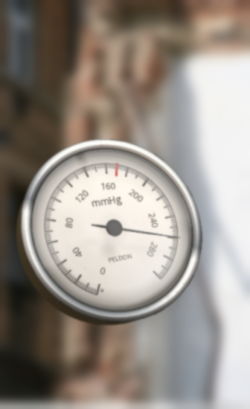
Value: 260 mmHg
